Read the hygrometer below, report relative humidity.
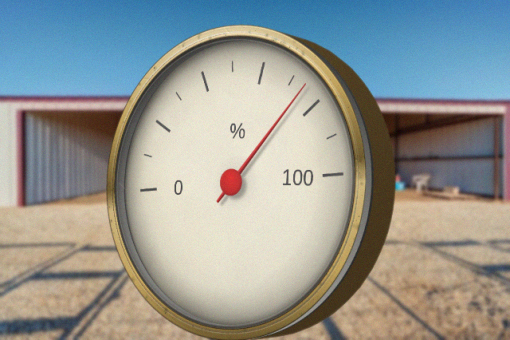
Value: 75 %
